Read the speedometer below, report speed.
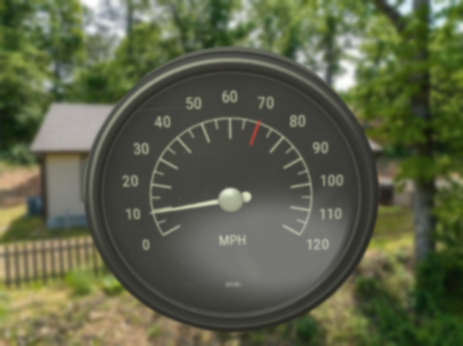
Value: 10 mph
